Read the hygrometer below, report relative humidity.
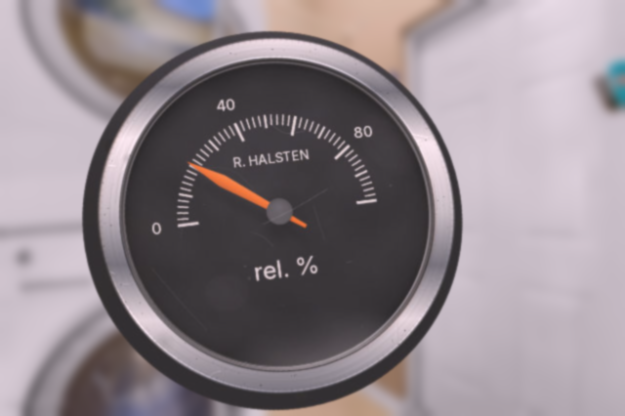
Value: 20 %
